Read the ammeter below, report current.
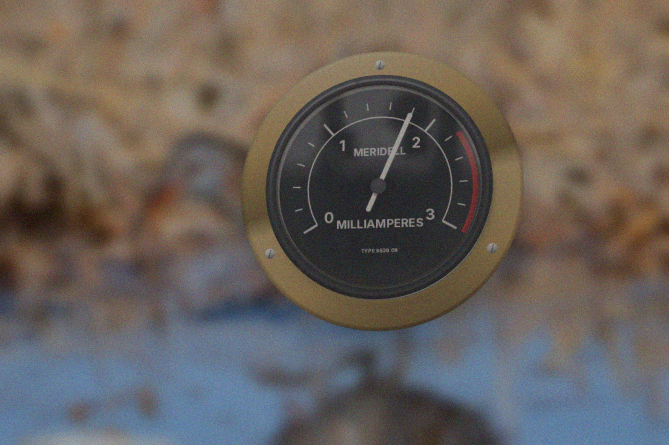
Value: 1.8 mA
